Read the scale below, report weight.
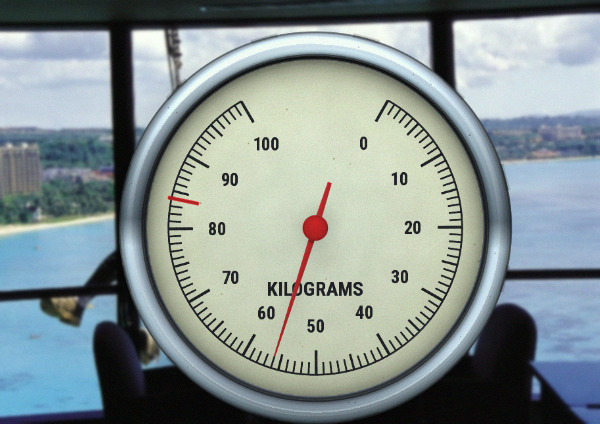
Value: 56 kg
